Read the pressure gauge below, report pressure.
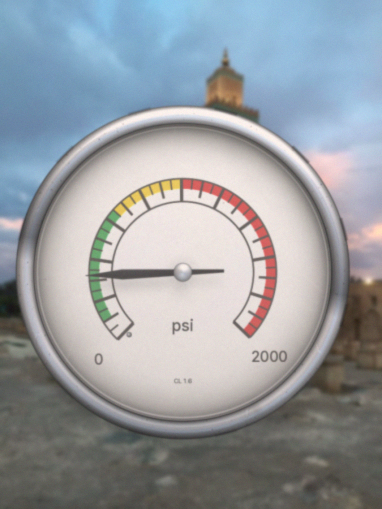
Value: 325 psi
